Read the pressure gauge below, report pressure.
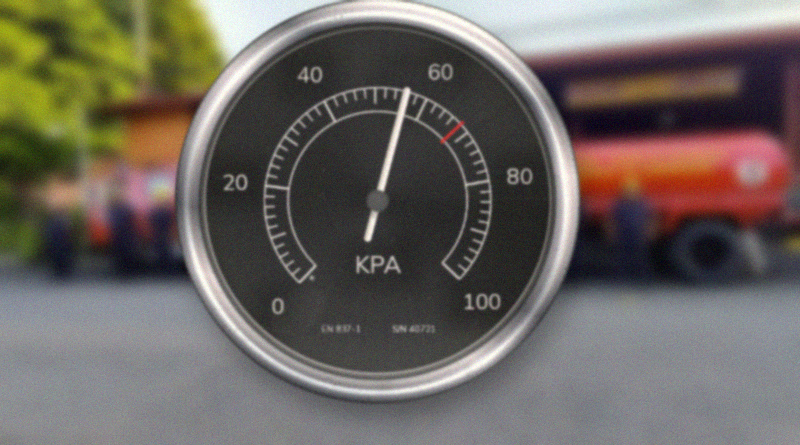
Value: 56 kPa
